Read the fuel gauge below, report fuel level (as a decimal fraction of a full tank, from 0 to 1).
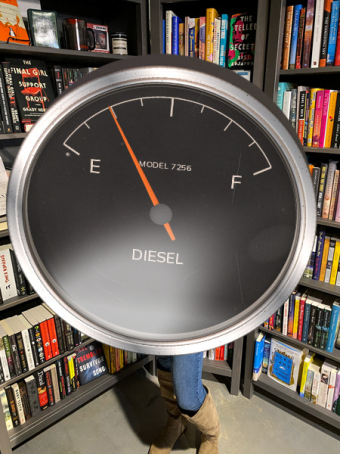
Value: 0.25
